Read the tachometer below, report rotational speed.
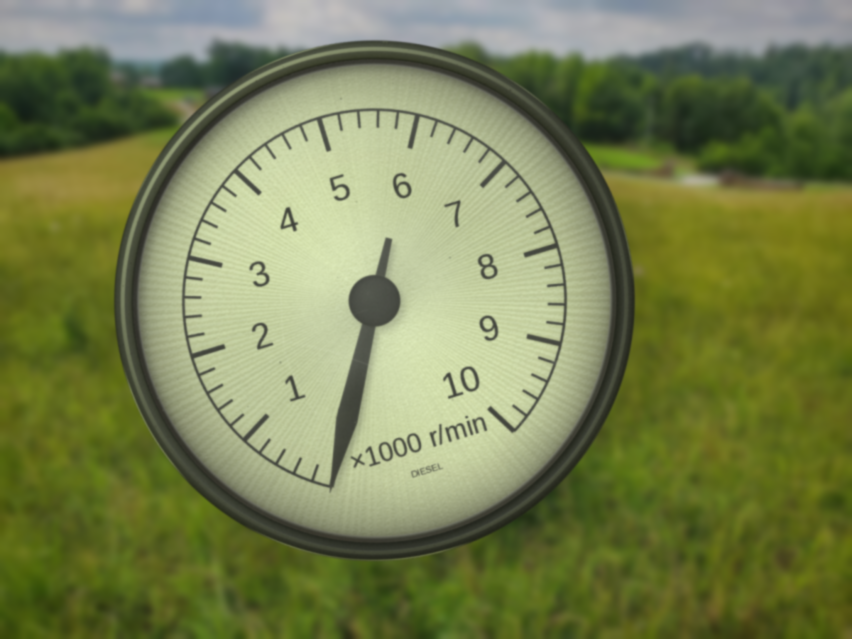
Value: 0 rpm
